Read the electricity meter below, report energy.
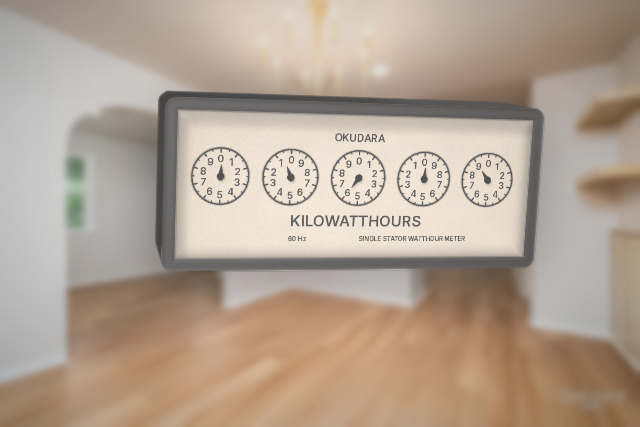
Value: 599 kWh
